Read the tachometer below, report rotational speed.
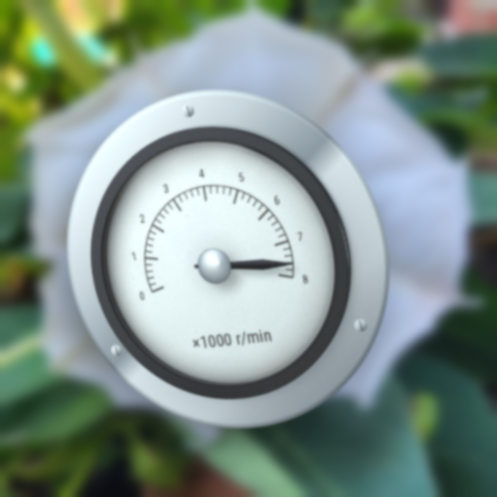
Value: 7600 rpm
